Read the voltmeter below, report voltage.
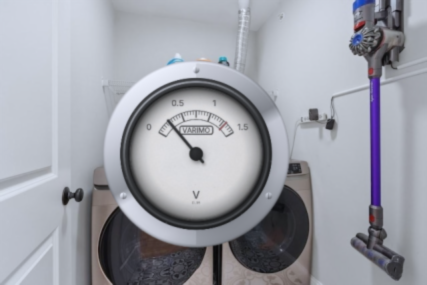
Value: 0.25 V
